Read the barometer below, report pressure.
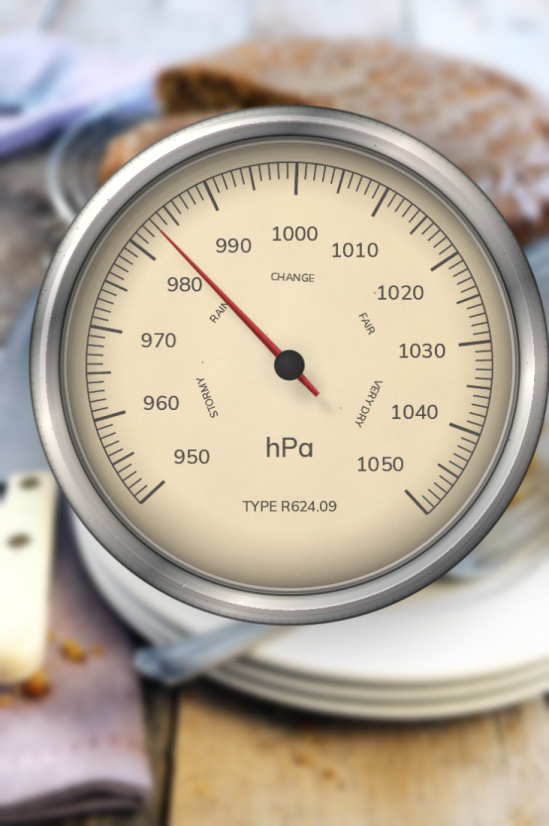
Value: 983 hPa
